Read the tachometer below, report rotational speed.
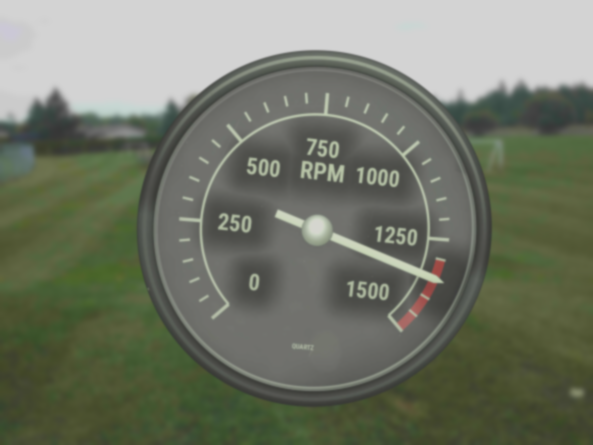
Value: 1350 rpm
